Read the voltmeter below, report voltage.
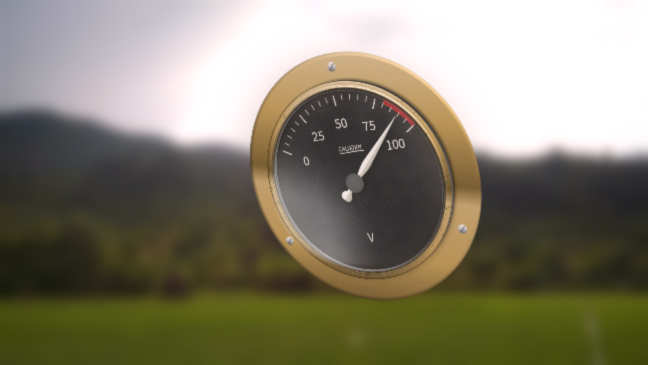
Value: 90 V
